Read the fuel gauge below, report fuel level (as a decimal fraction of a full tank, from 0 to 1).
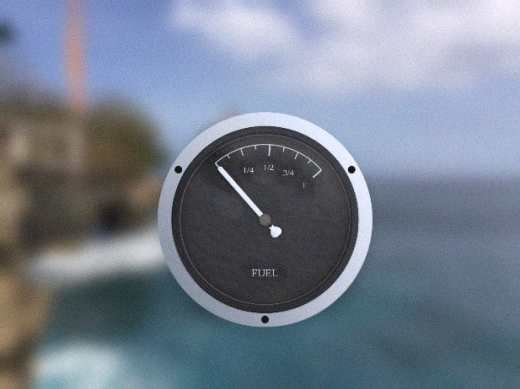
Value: 0
